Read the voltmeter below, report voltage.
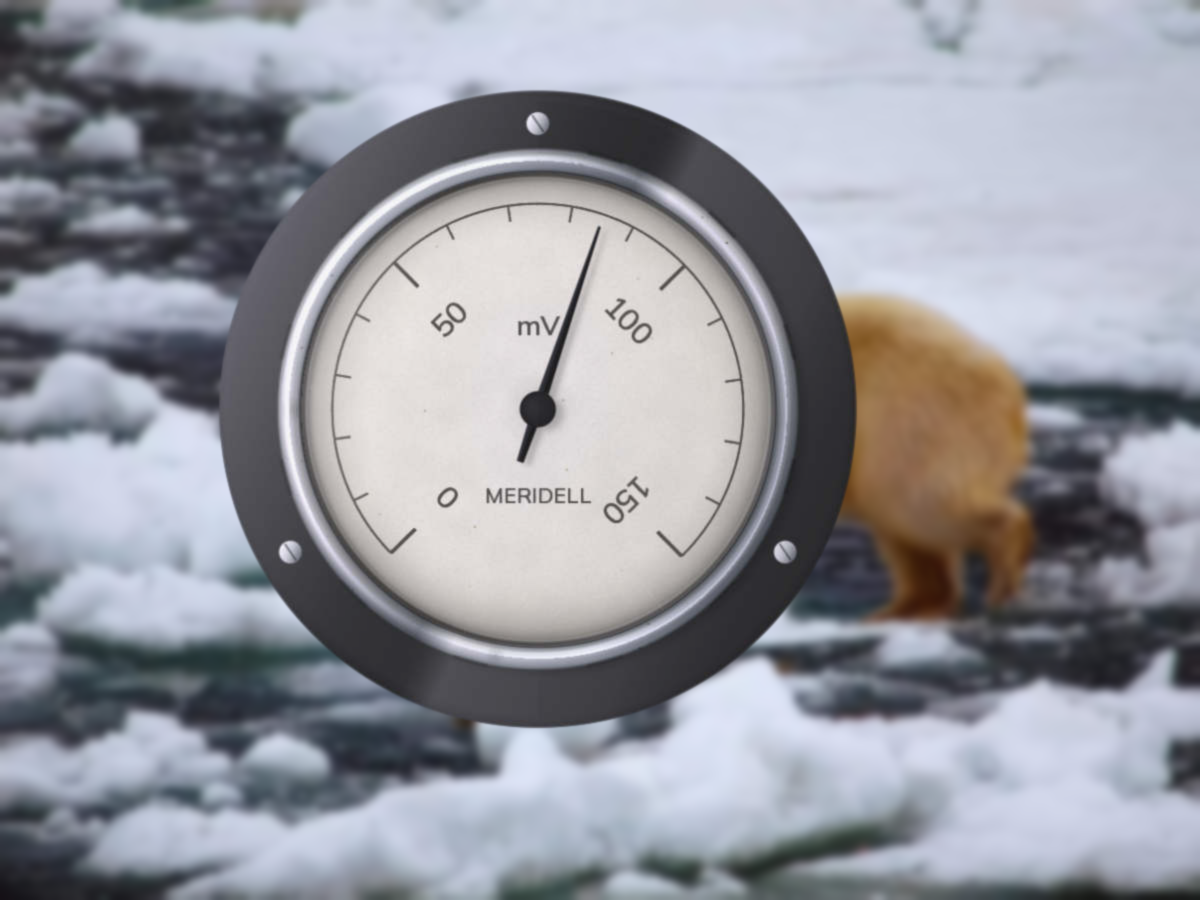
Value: 85 mV
